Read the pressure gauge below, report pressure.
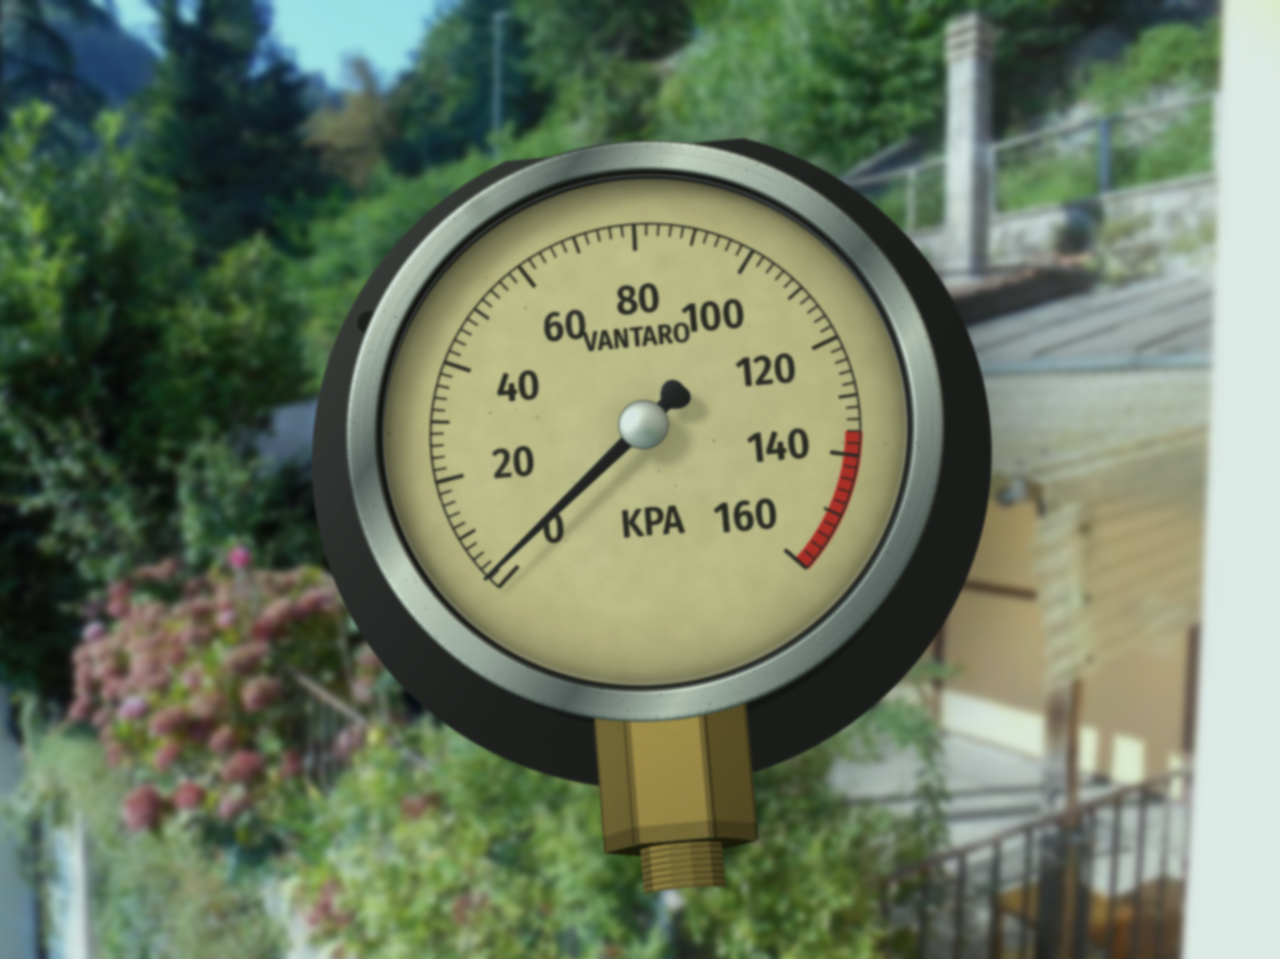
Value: 2 kPa
